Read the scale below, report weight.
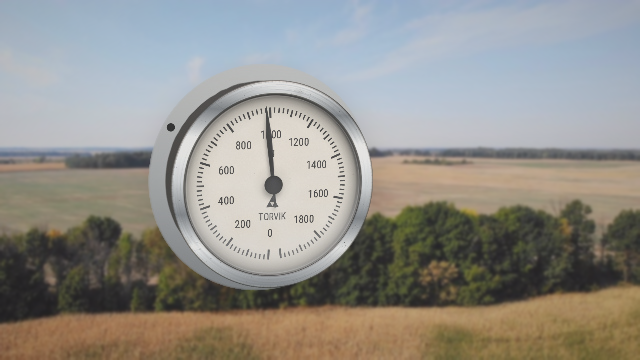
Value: 980 g
